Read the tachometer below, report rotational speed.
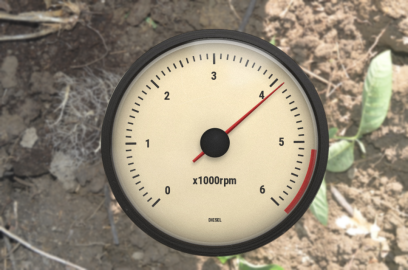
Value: 4100 rpm
